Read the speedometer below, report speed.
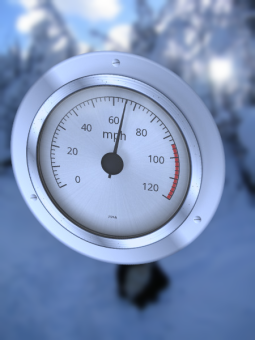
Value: 66 mph
